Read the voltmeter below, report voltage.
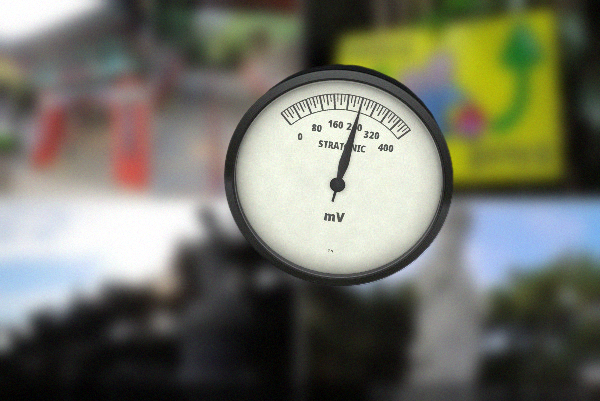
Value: 240 mV
